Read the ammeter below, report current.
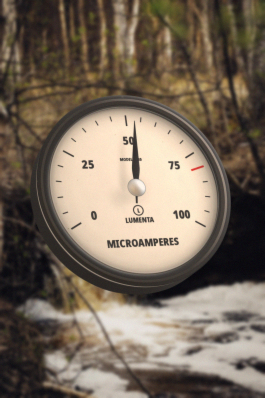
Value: 52.5 µA
